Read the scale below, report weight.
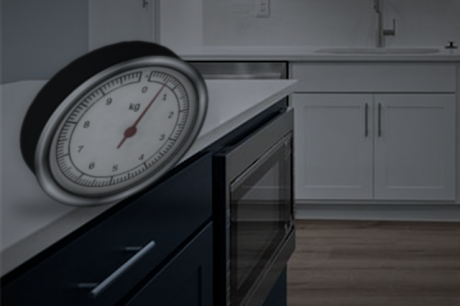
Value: 0.5 kg
